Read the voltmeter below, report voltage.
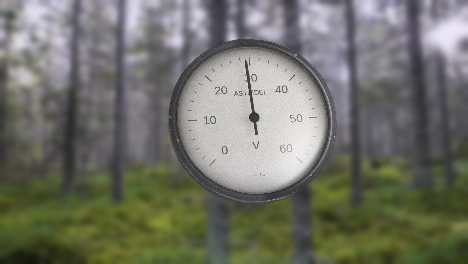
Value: 29 V
